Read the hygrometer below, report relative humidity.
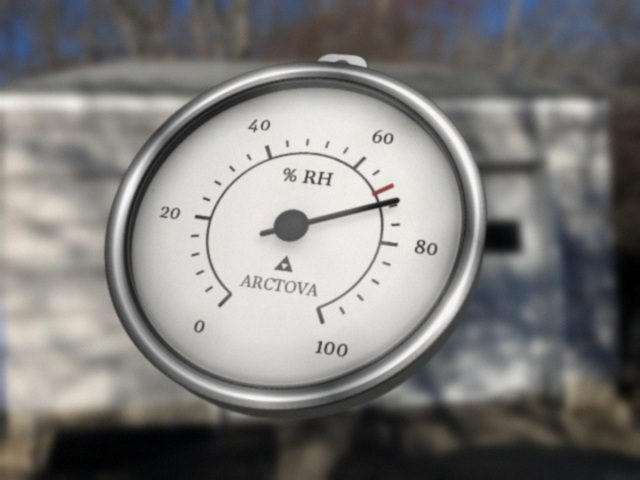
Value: 72 %
